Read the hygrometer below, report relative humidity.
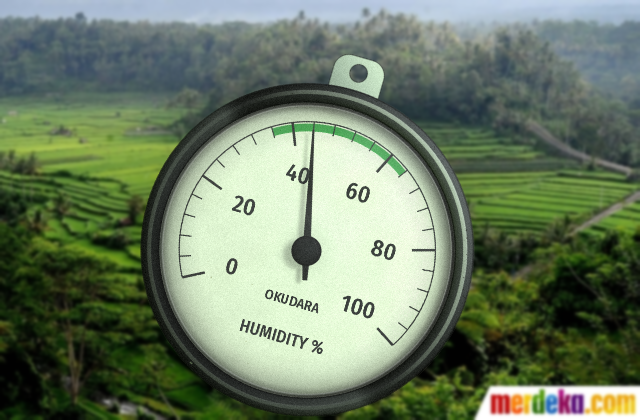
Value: 44 %
